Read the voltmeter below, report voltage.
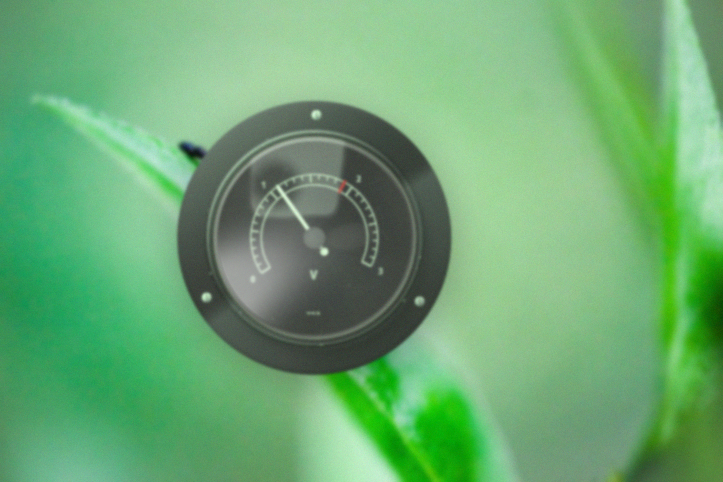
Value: 1.1 V
